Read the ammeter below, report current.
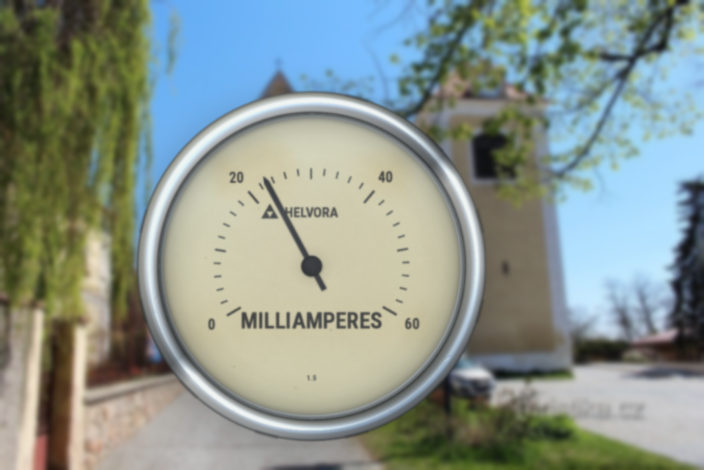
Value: 23 mA
